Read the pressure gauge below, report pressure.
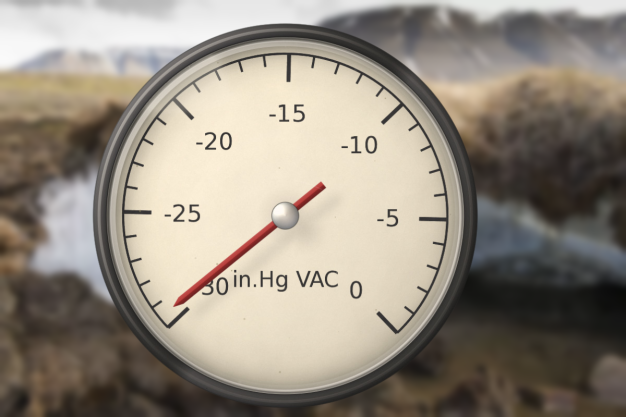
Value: -29.5 inHg
